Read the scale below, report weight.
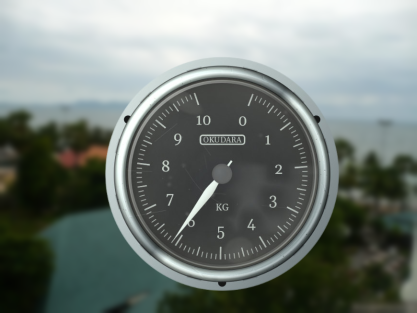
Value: 6.1 kg
